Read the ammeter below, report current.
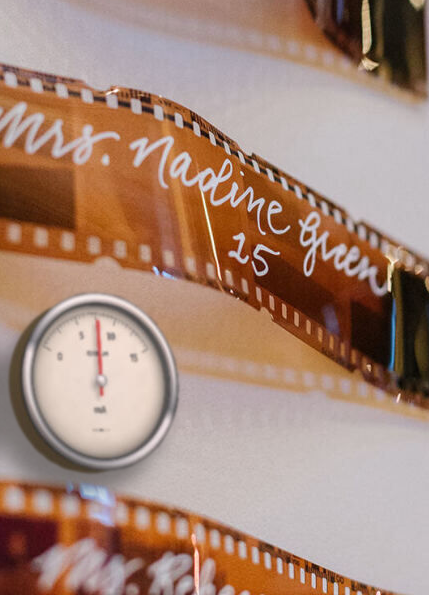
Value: 7.5 mA
